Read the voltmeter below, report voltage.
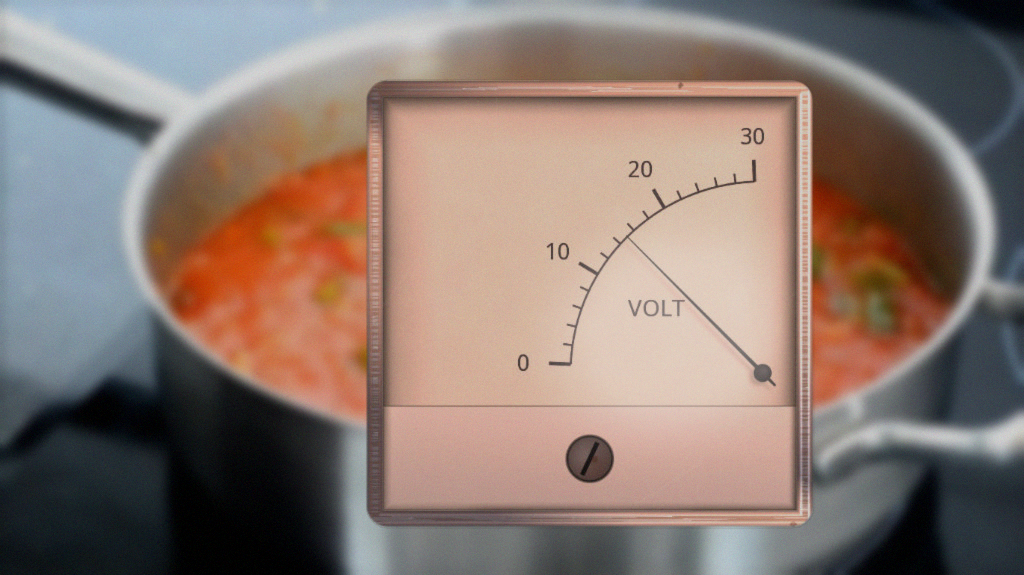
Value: 15 V
